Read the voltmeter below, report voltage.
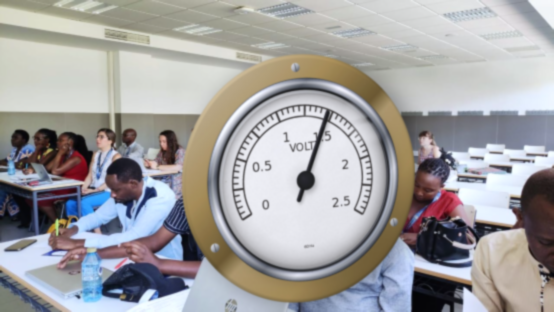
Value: 1.45 V
